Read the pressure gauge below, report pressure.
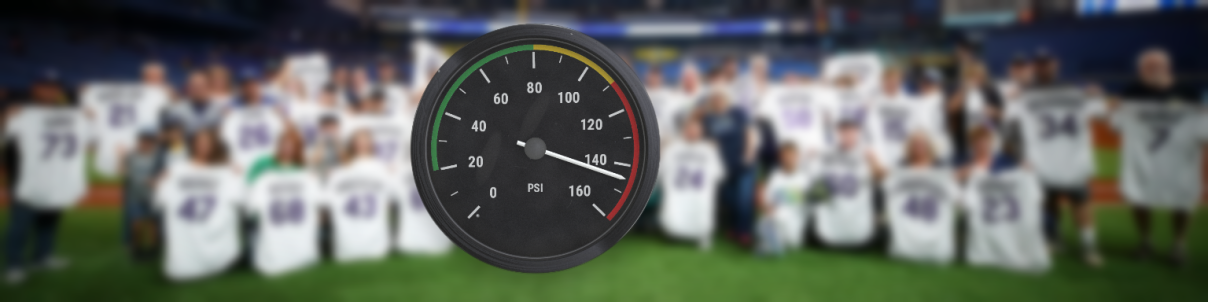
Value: 145 psi
